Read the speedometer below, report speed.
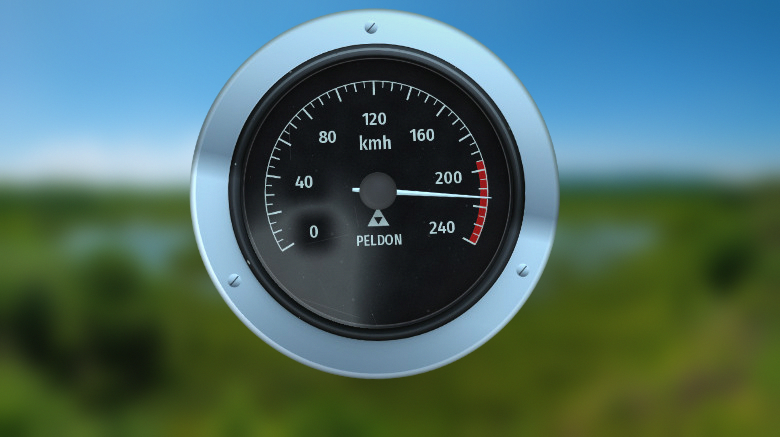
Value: 215 km/h
